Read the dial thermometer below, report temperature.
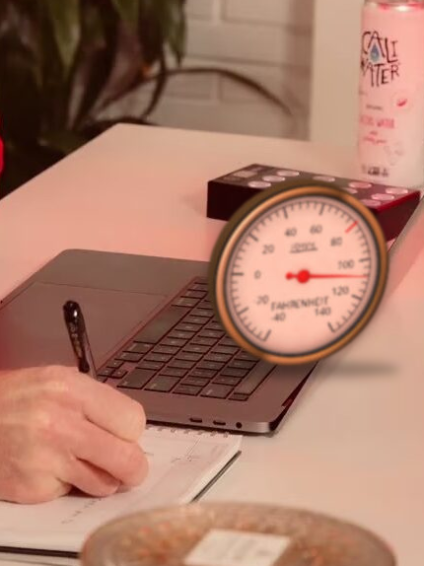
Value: 108 °F
